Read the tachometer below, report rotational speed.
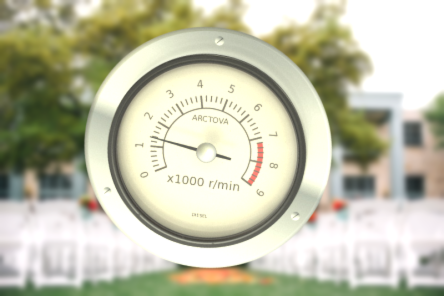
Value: 1400 rpm
